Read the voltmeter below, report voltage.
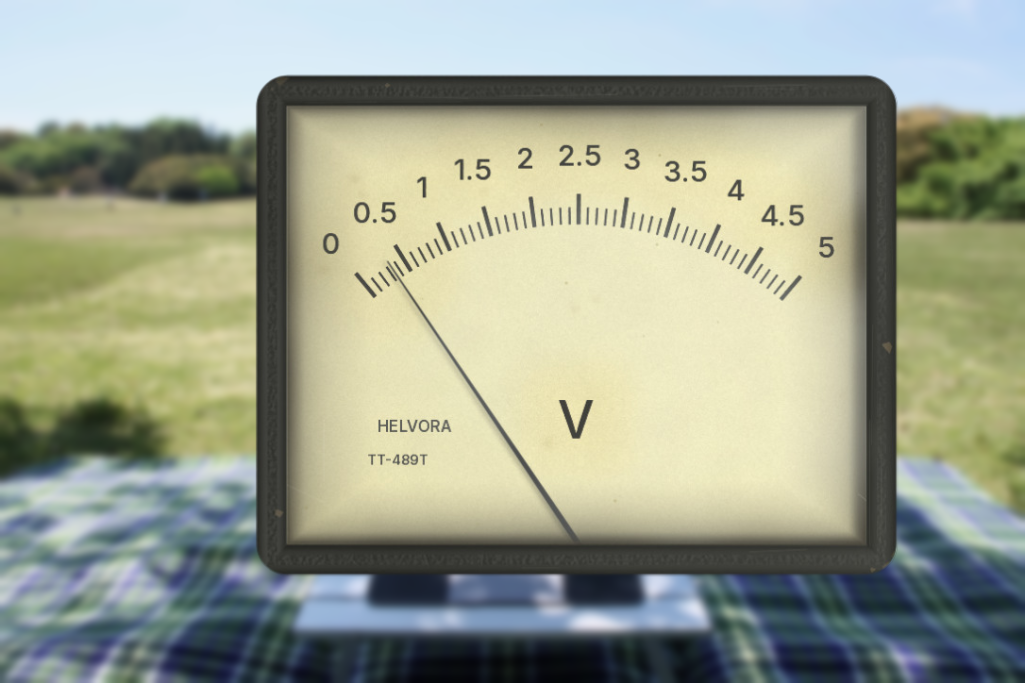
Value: 0.35 V
